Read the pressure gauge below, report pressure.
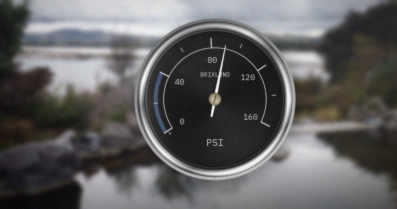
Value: 90 psi
